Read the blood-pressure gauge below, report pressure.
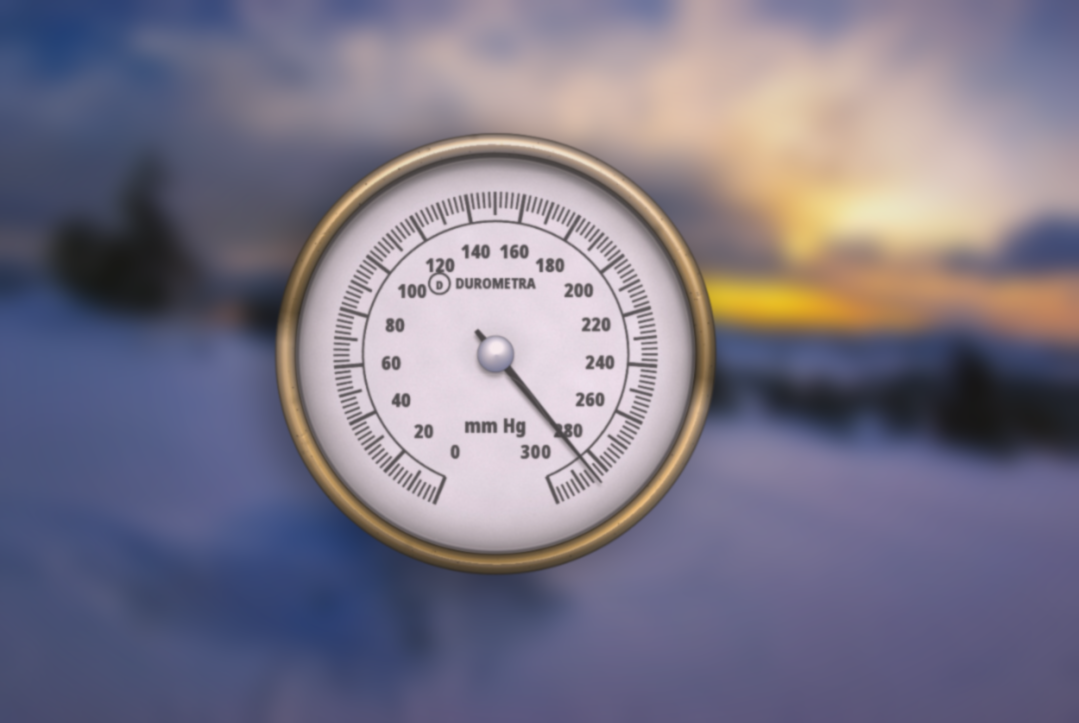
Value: 284 mmHg
